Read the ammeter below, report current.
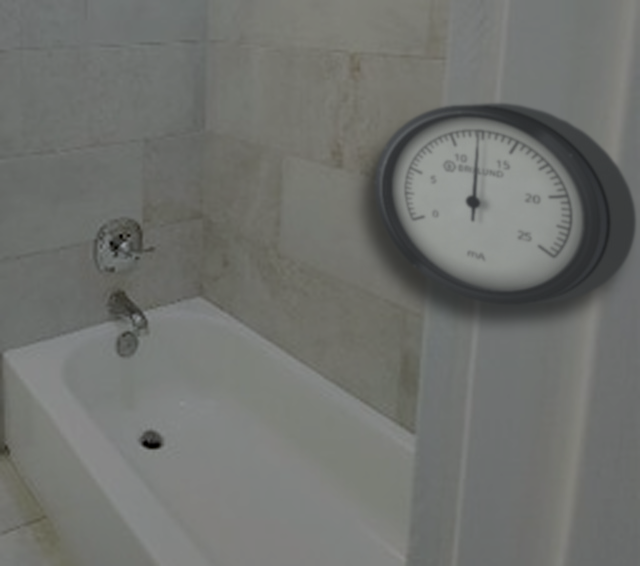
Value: 12.5 mA
